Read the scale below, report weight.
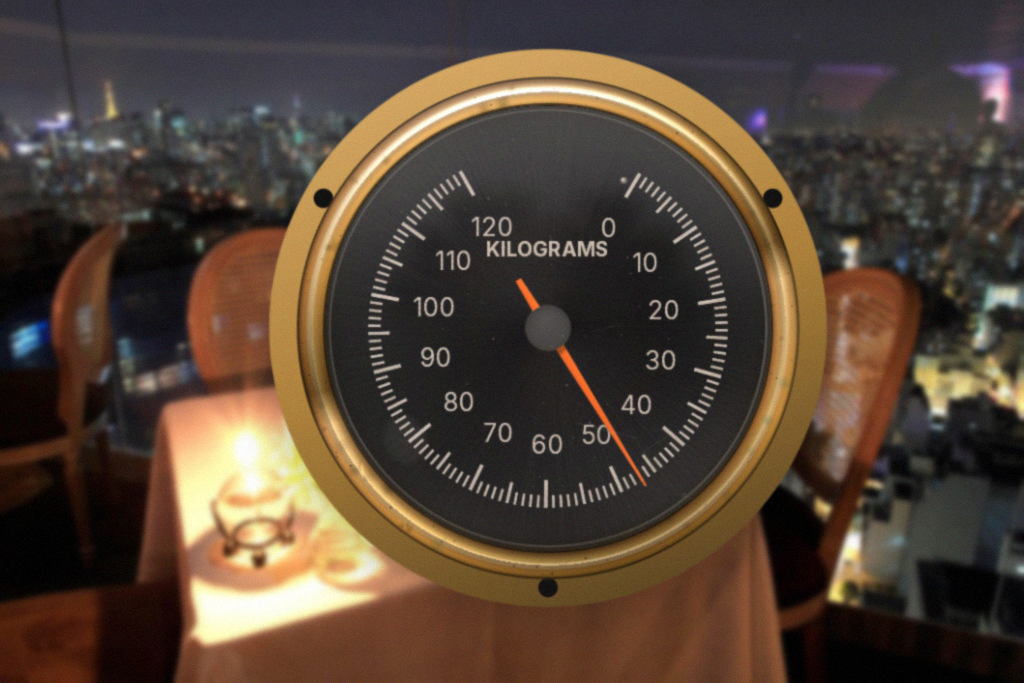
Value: 47 kg
